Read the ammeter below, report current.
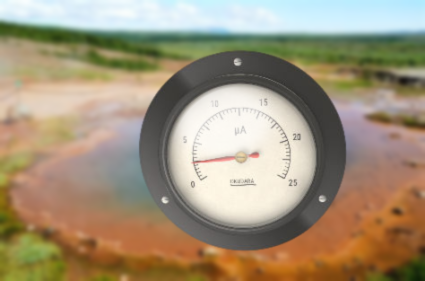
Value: 2.5 µA
